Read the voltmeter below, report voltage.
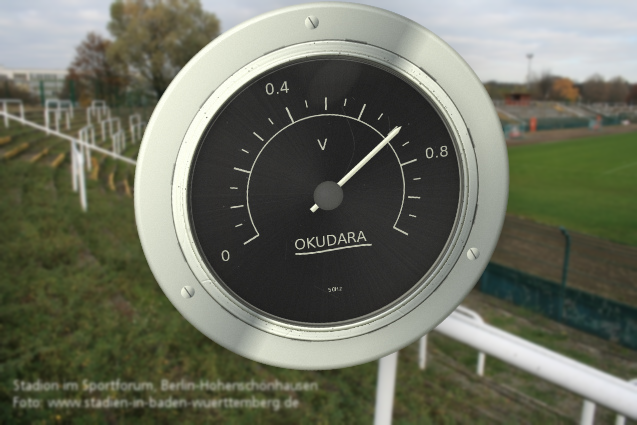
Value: 0.7 V
